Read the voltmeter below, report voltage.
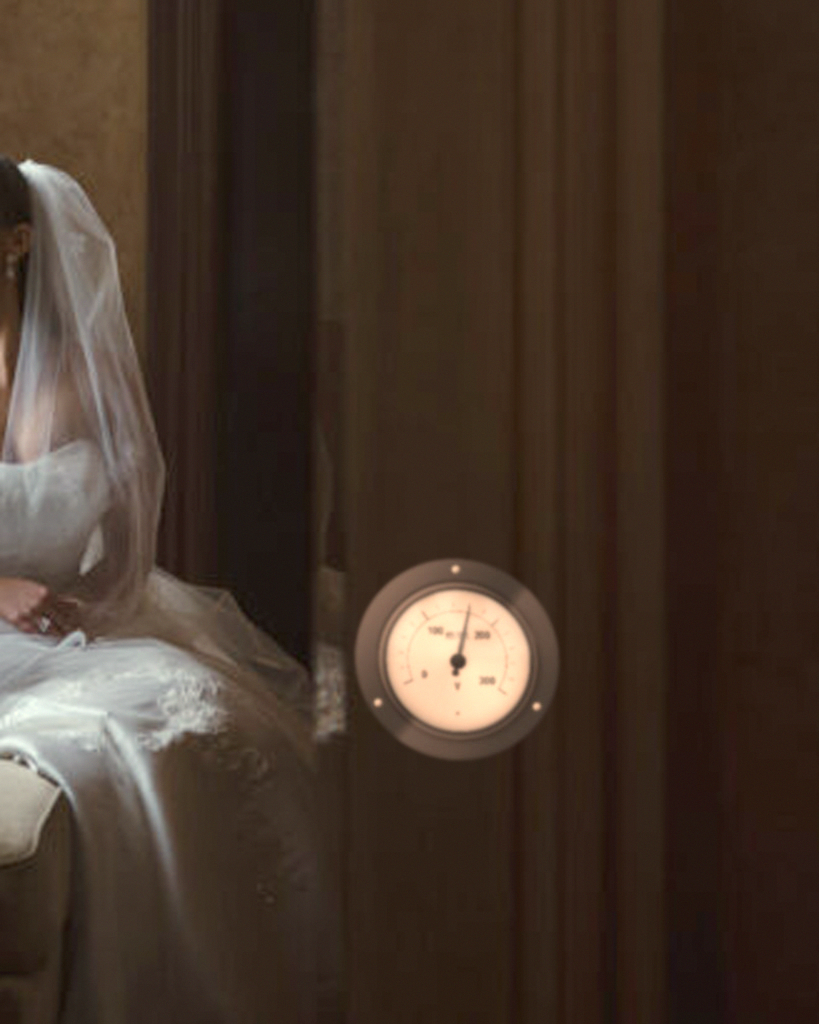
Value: 160 V
